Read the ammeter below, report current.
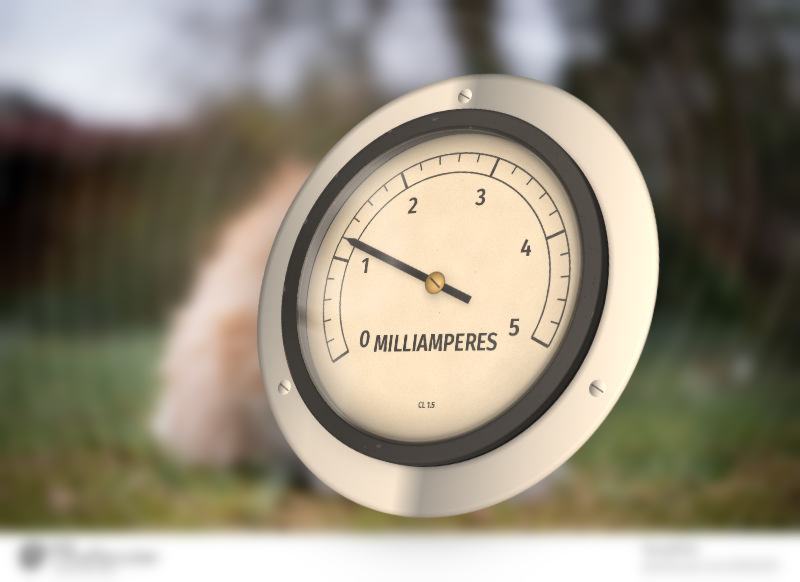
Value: 1.2 mA
